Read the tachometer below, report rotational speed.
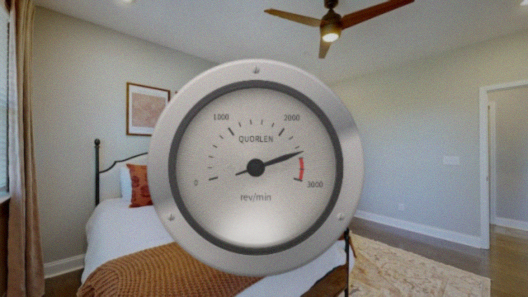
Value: 2500 rpm
